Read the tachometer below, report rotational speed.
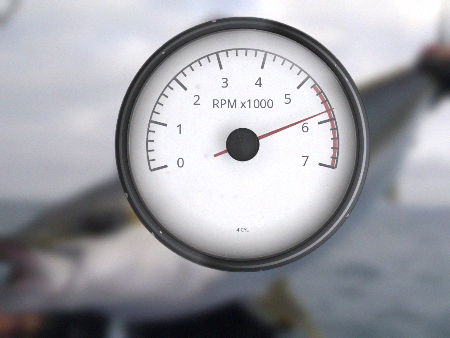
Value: 5800 rpm
